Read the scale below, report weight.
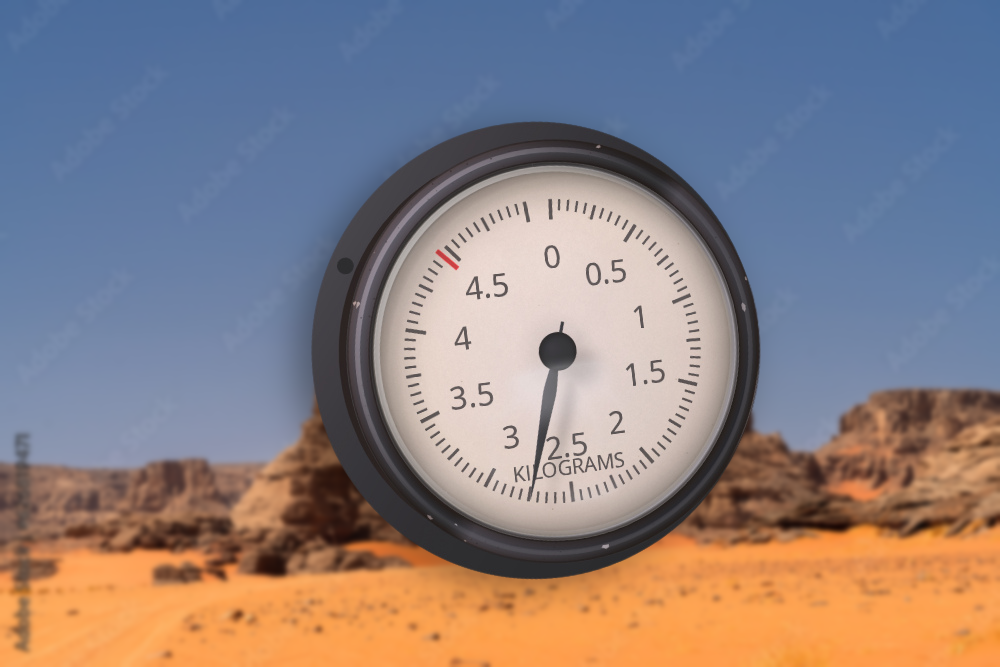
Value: 2.75 kg
